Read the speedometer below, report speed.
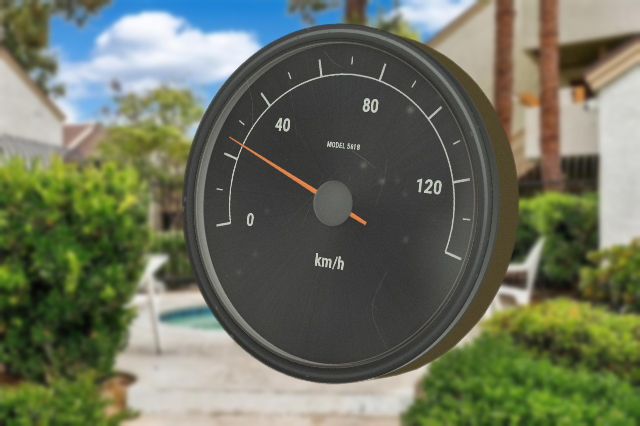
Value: 25 km/h
